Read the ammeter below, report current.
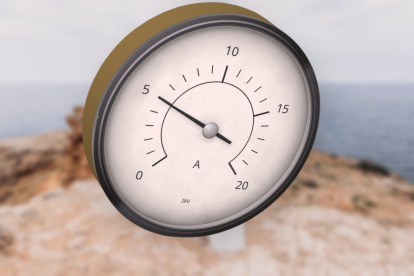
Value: 5 A
